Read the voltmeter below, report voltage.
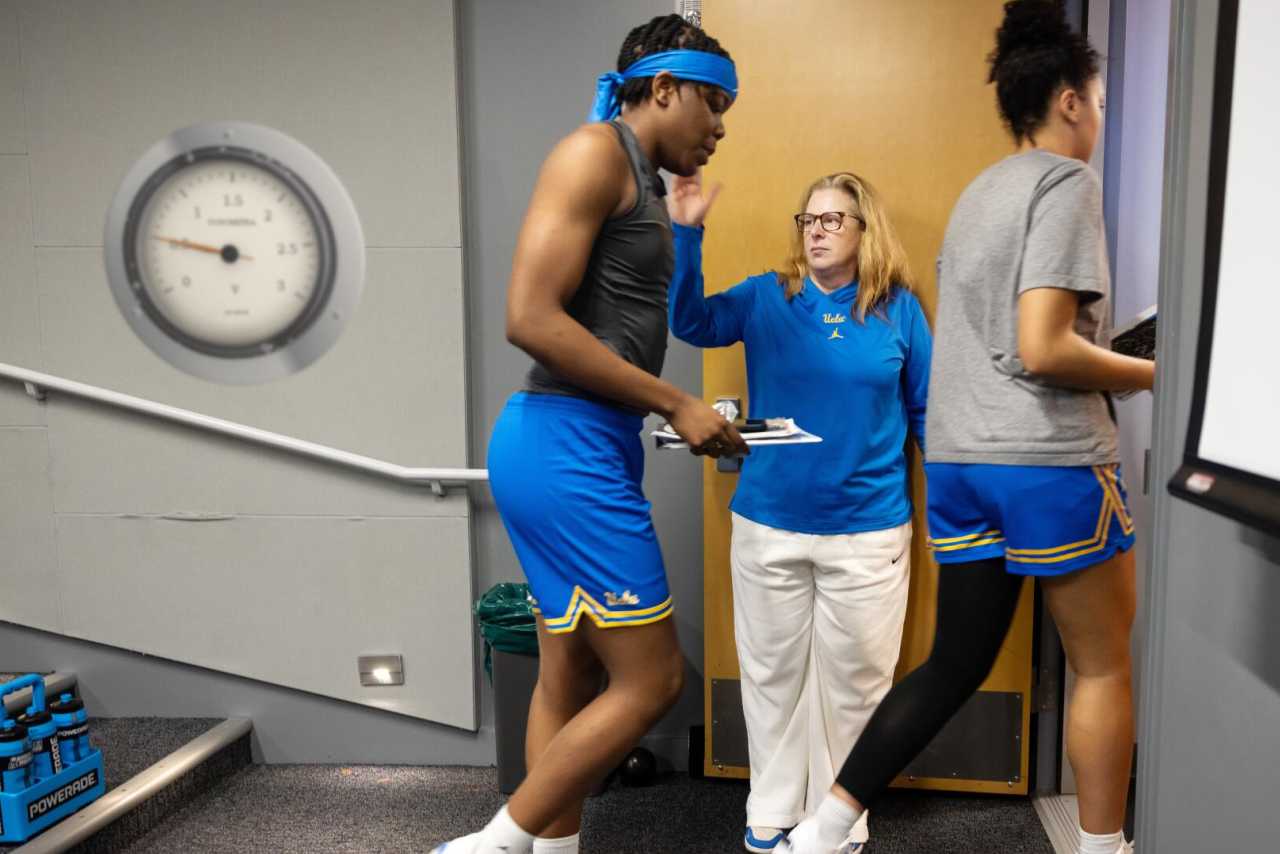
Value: 0.5 V
